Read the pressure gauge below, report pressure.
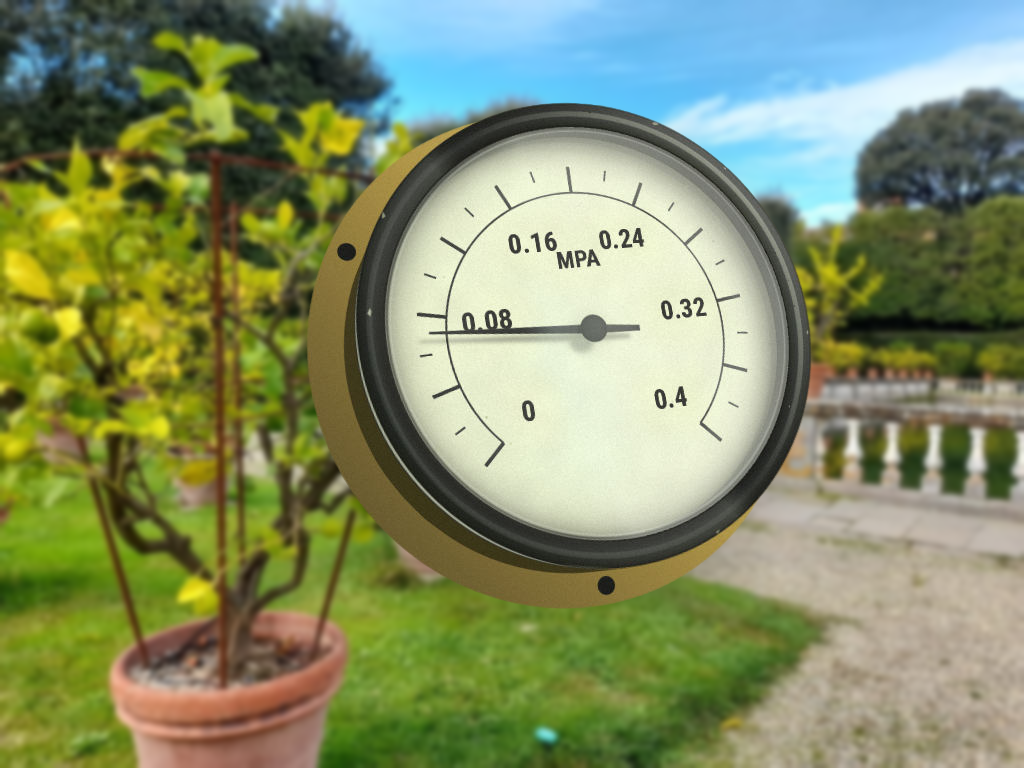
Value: 0.07 MPa
